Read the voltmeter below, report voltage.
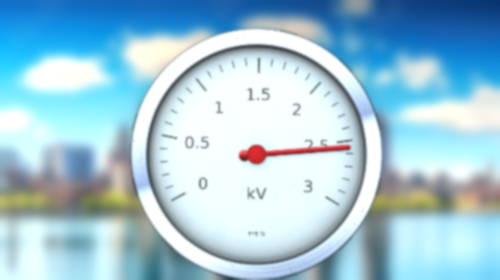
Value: 2.55 kV
